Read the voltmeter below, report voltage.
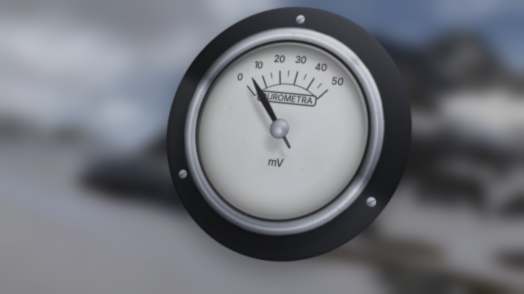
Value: 5 mV
